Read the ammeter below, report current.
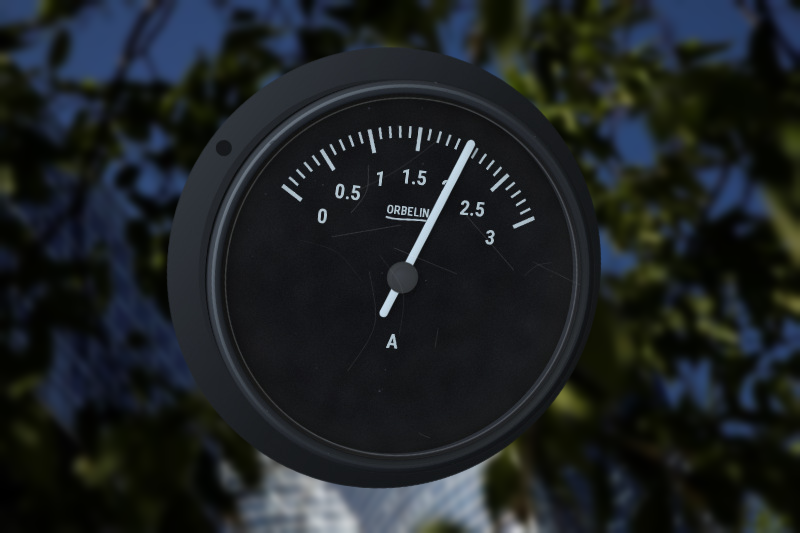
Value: 2 A
